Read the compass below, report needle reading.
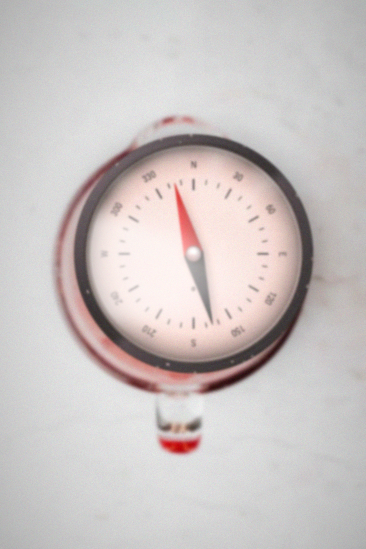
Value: 345 °
